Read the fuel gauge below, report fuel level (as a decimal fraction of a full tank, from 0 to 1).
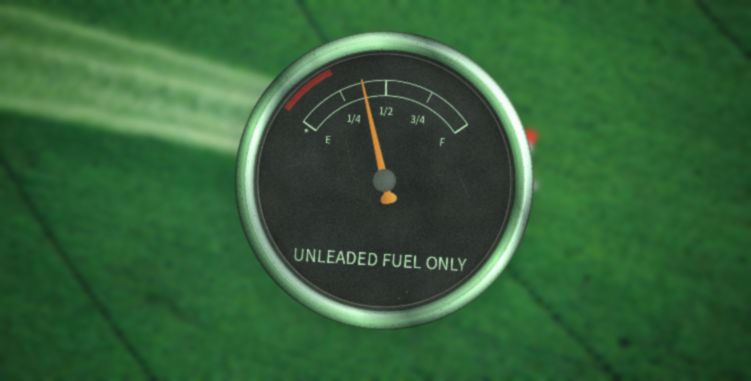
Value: 0.375
